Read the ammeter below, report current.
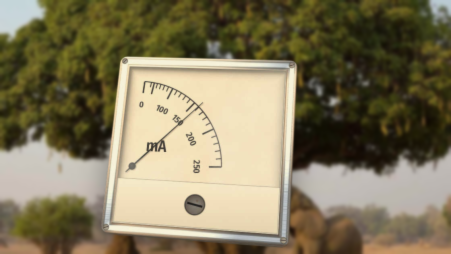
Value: 160 mA
